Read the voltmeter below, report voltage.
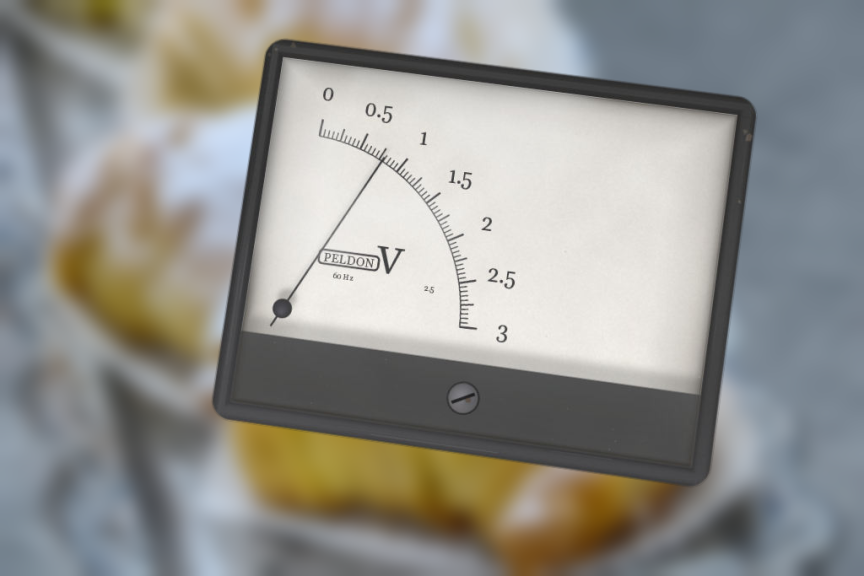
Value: 0.8 V
